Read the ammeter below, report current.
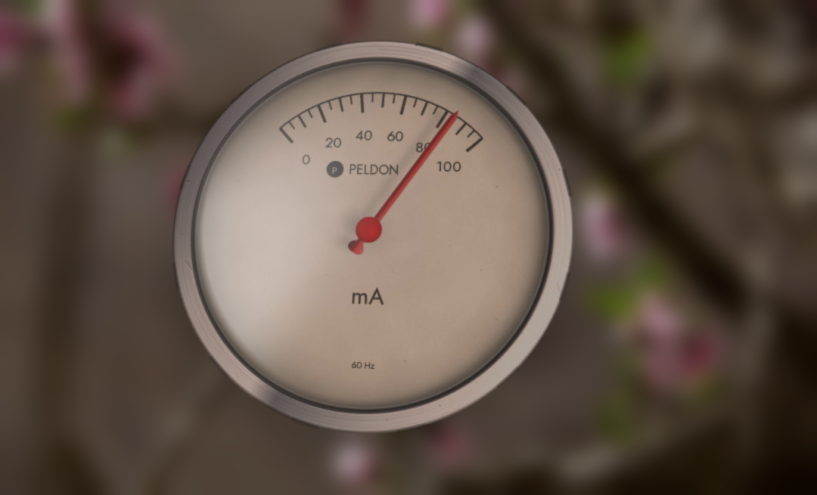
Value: 85 mA
